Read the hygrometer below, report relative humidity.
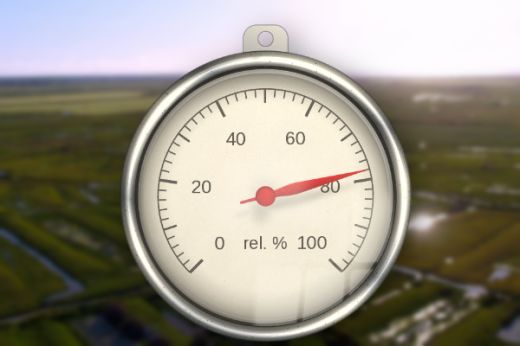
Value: 78 %
